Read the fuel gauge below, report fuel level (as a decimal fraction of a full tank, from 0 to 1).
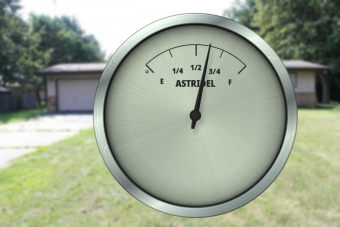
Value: 0.625
